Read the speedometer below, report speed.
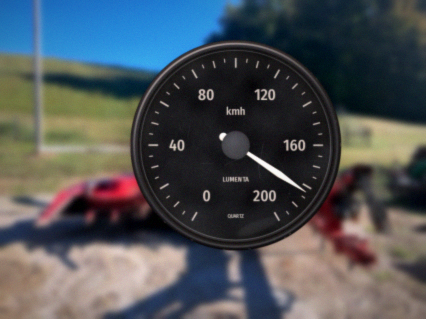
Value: 182.5 km/h
